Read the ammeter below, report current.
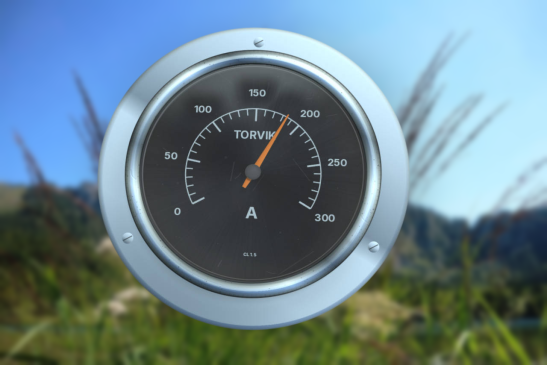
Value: 185 A
